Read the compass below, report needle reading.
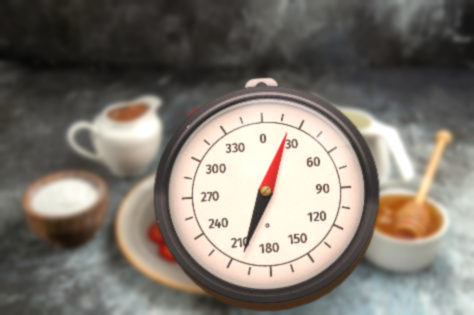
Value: 22.5 °
